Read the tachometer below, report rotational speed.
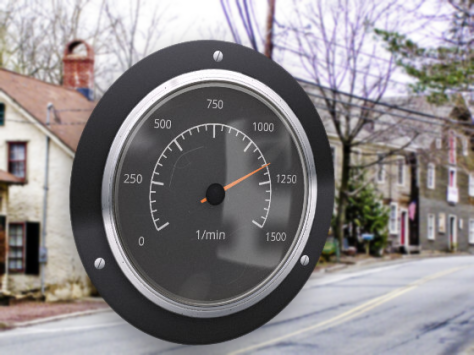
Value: 1150 rpm
